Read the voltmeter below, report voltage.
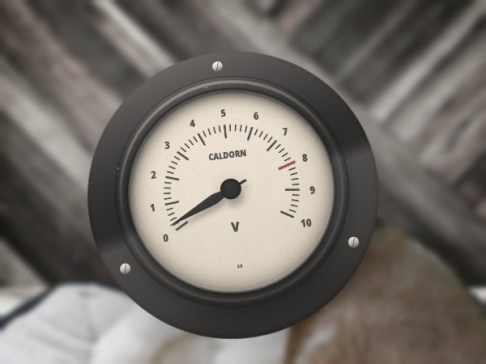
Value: 0.2 V
